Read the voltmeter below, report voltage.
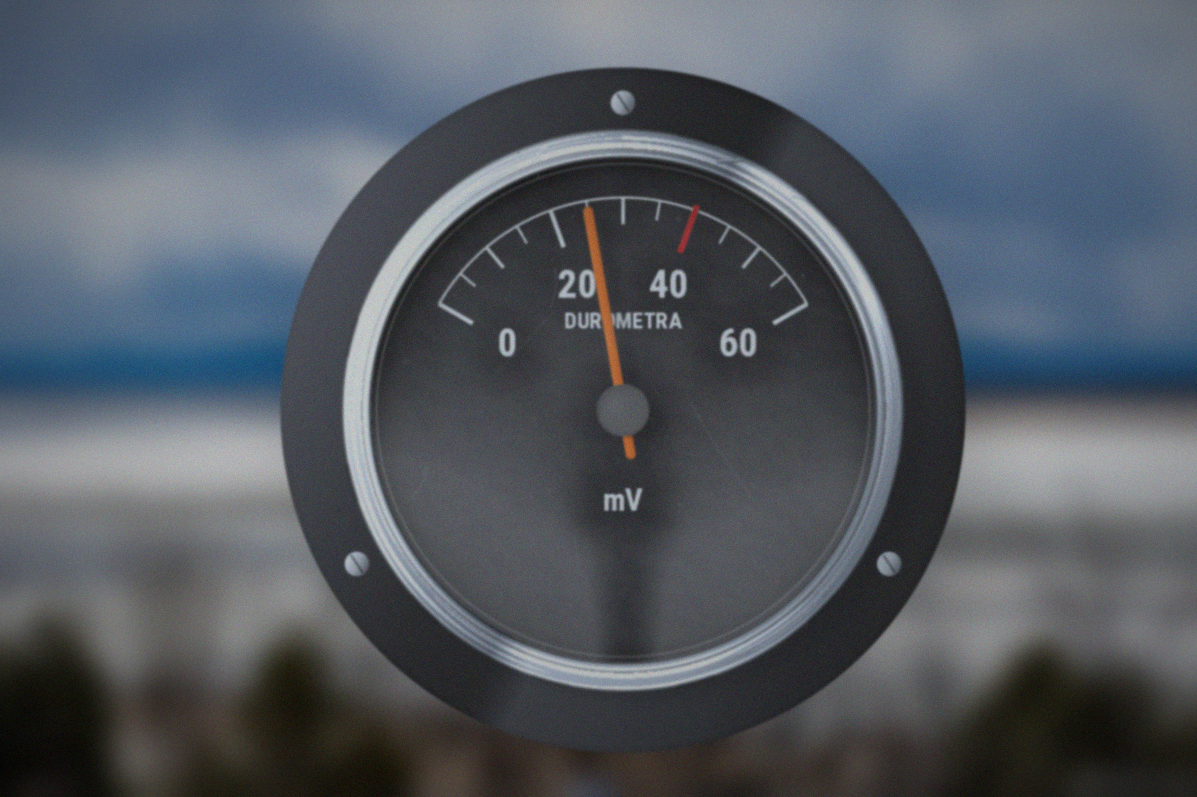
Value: 25 mV
